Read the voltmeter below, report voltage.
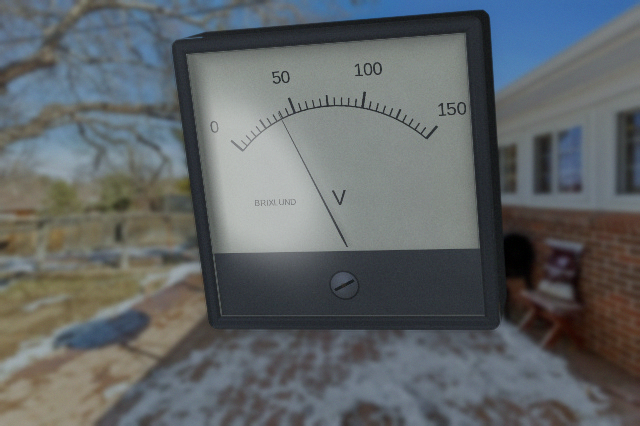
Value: 40 V
